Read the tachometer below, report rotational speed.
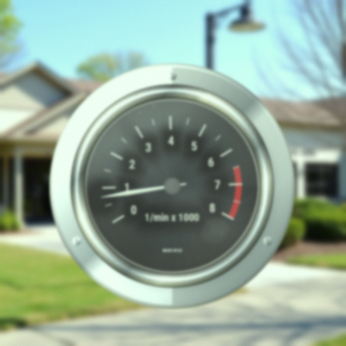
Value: 750 rpm
